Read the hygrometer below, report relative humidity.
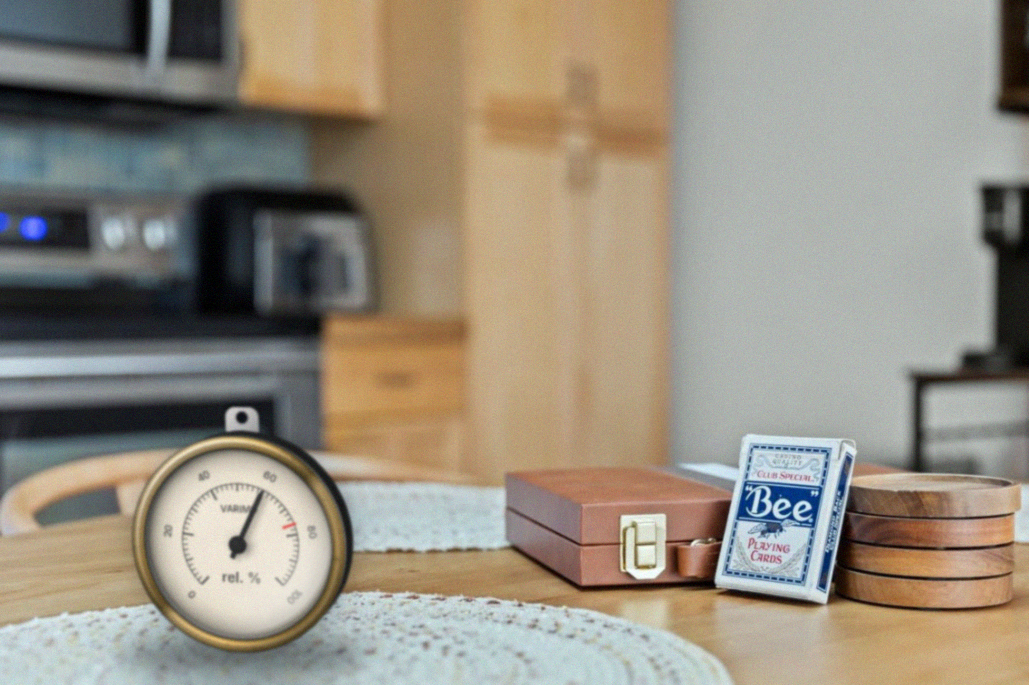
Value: 60 %
